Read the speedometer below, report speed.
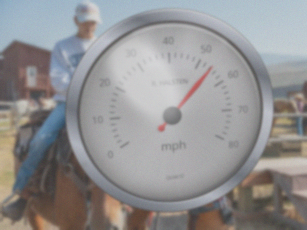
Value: 54 mph
